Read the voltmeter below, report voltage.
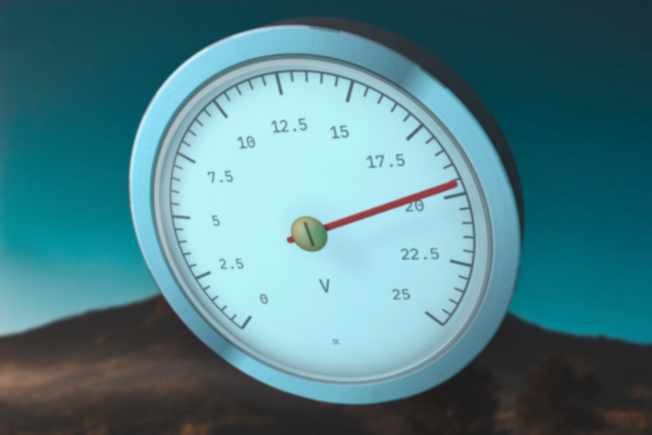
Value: 19.5 V
